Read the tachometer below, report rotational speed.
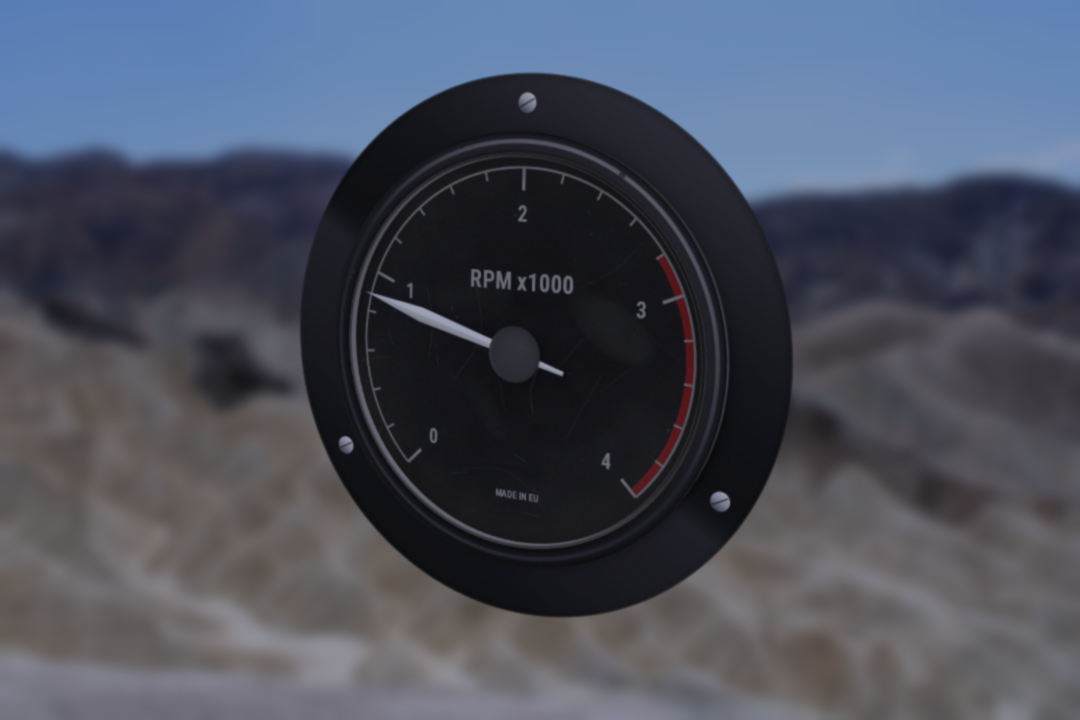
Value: 900 rpm
